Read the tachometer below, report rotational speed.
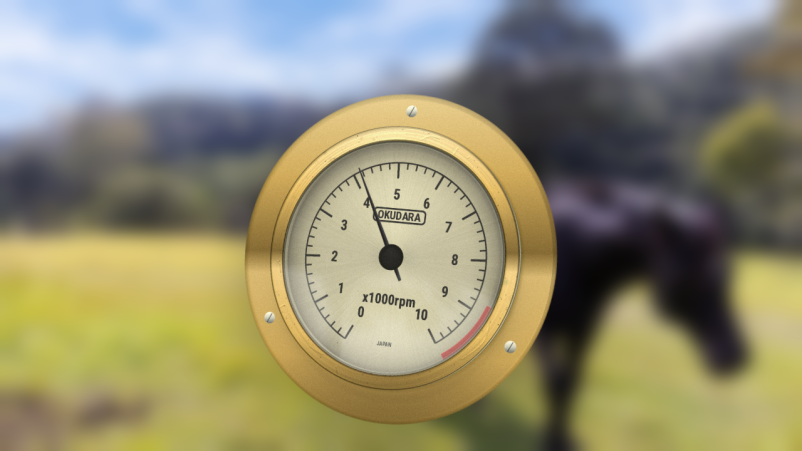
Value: 4200 rpm
